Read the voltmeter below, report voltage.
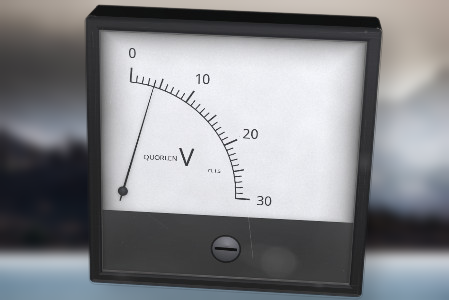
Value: 4 V
